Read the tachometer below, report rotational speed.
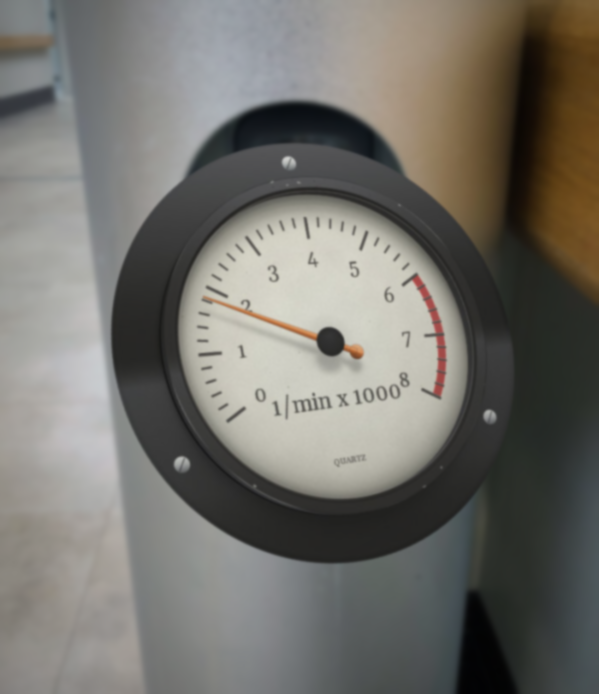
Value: 1800 rpm
